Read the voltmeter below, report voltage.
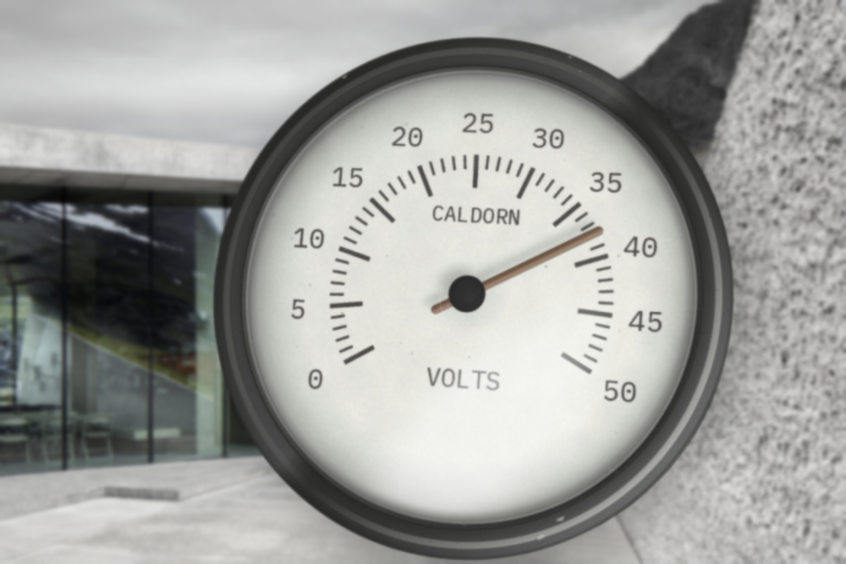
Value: 38 V
